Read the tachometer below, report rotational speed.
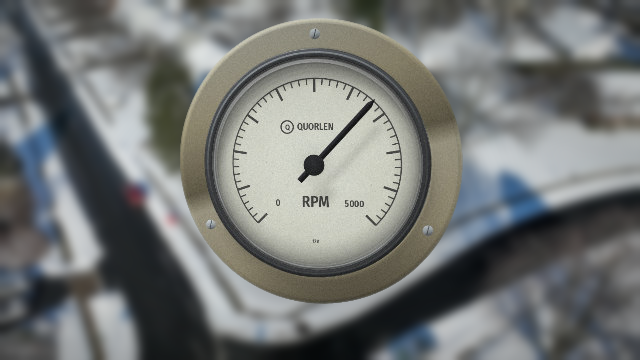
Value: 3300 rpm
